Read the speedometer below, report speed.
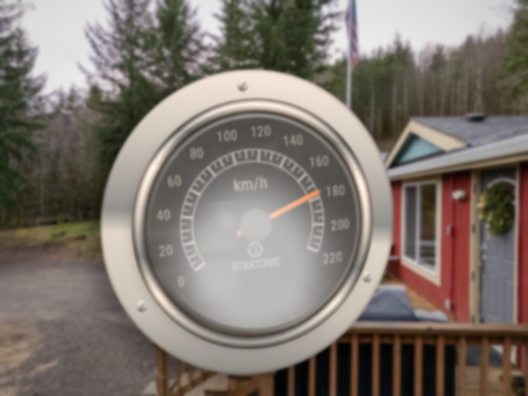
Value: 175 km/h
